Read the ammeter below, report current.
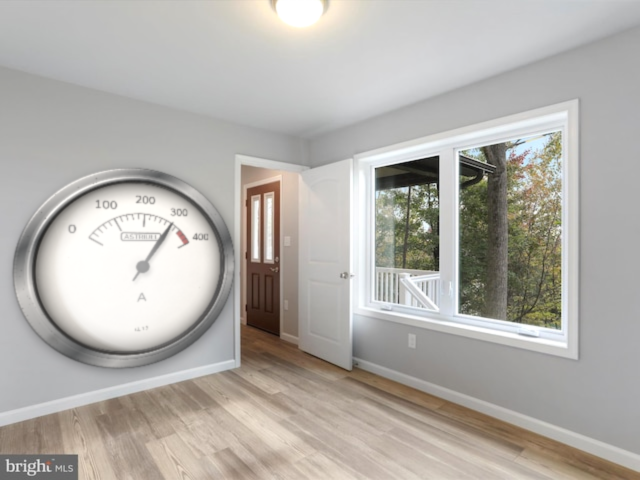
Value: 300 A
